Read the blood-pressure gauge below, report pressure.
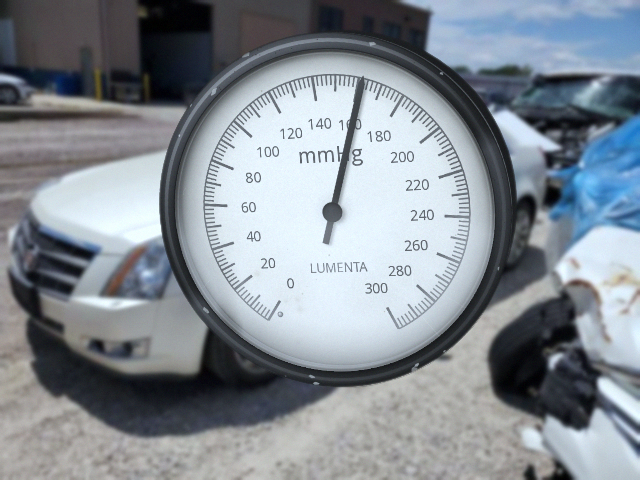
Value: 162 mmHg
